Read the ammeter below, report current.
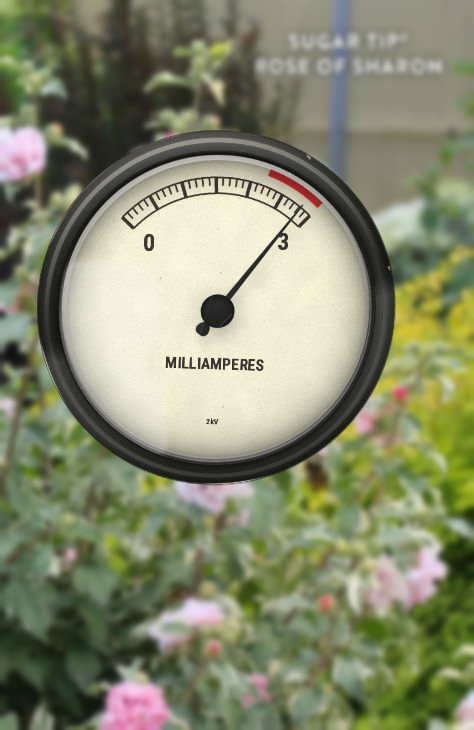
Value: 2.8 mA
